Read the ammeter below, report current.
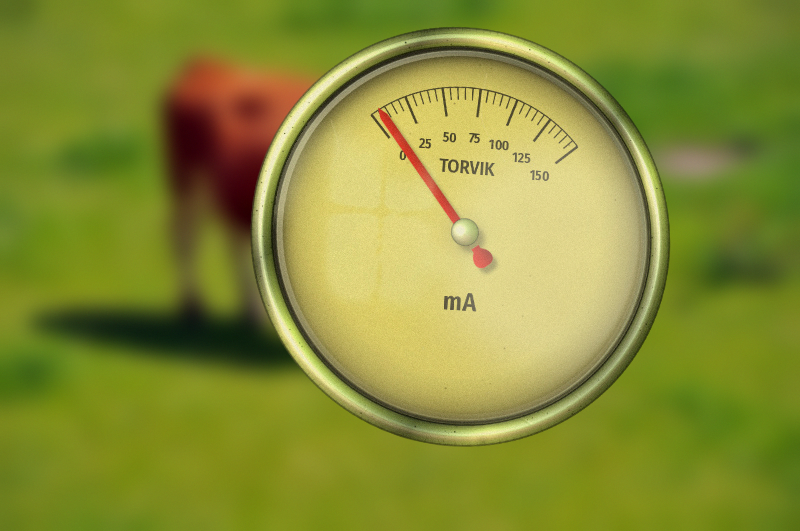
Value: 5 mA
